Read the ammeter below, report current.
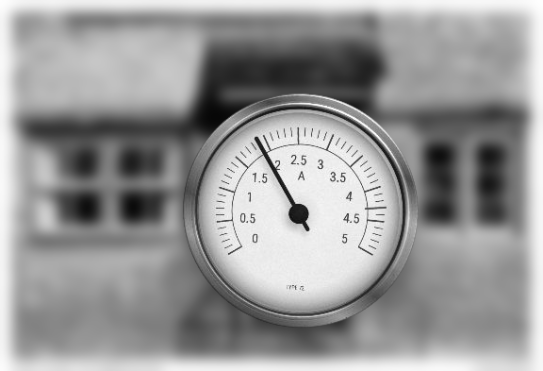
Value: 1.9 A
